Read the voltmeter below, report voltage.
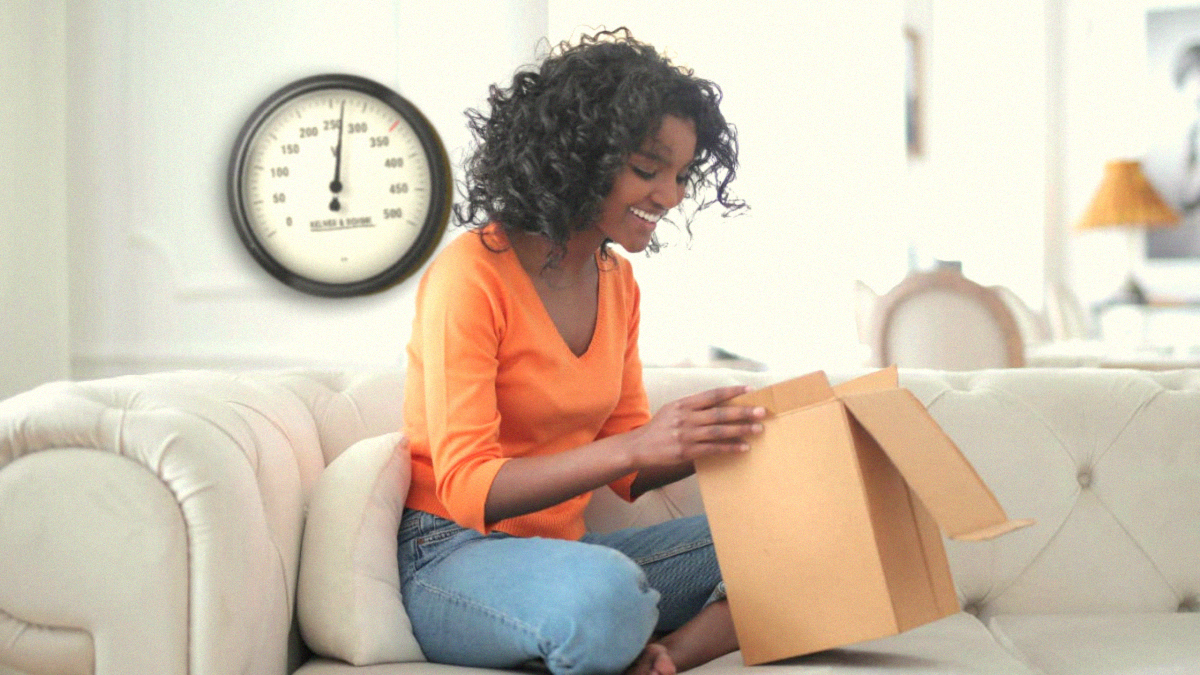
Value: 270 V
